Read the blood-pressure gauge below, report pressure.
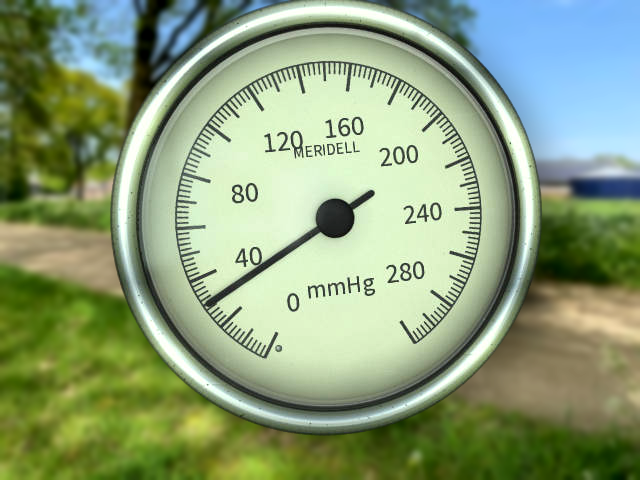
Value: 30 mmHg
